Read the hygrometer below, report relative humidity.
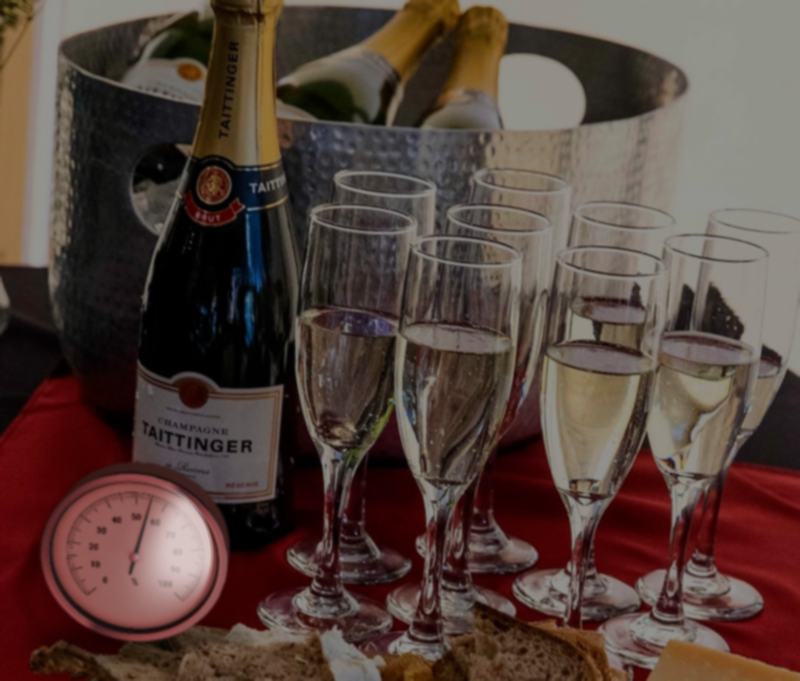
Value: 55 %
